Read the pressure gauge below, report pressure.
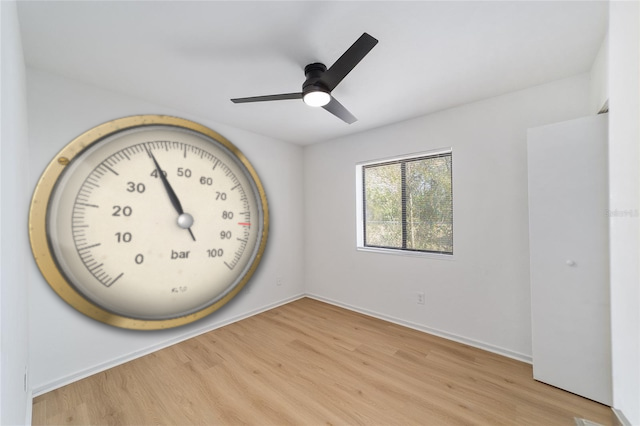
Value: 40 bar
